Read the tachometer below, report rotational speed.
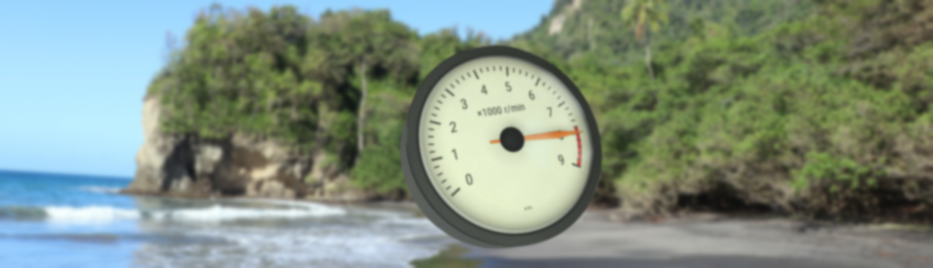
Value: 8000 rpm
